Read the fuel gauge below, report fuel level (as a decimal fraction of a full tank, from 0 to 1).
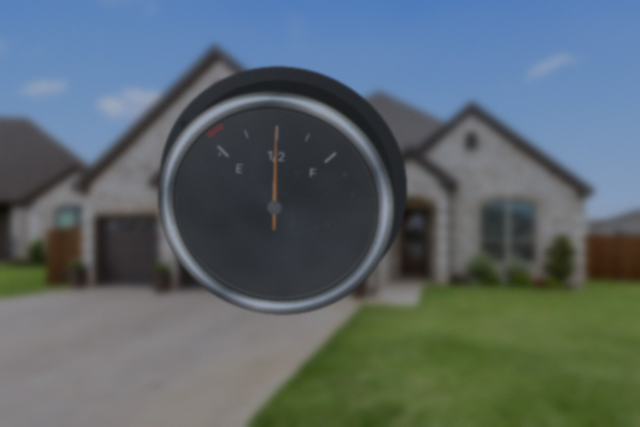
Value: 0.5
